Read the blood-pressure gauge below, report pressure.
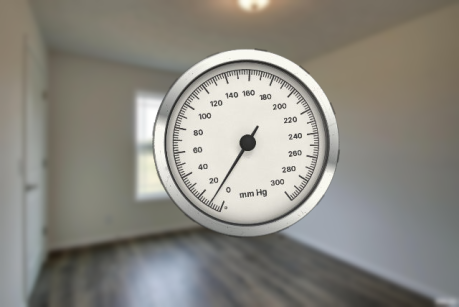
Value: 10 mmHg
